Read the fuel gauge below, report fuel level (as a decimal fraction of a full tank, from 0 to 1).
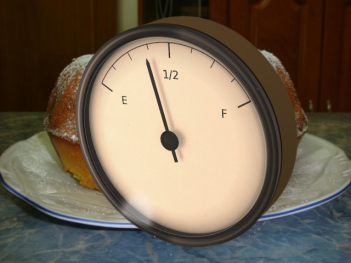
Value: 0.375
